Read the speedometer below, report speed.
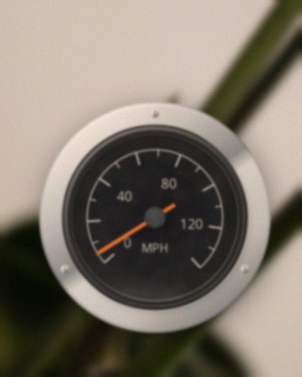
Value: 5 mph
